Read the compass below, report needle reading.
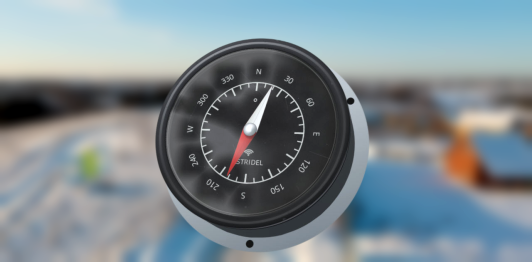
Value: 200 °
